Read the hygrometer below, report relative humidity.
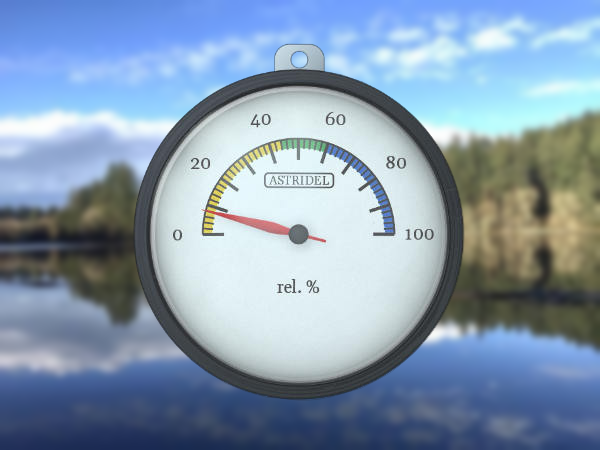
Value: 8 %
